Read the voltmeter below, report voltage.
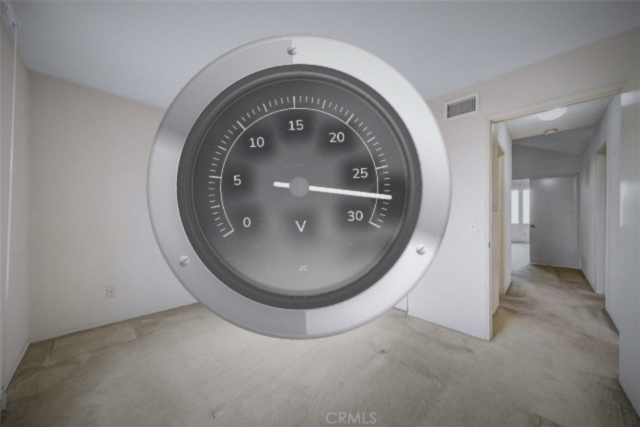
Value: 27.5 V
